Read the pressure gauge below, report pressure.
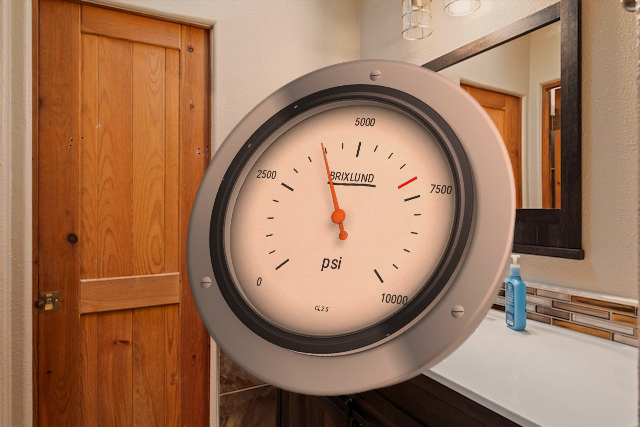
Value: 4000 psi
